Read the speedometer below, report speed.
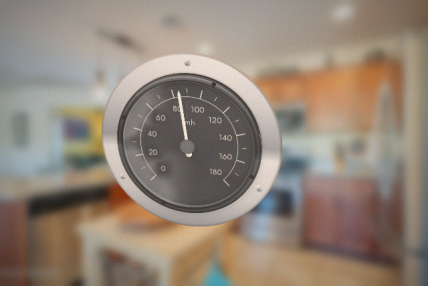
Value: 85 km/h
